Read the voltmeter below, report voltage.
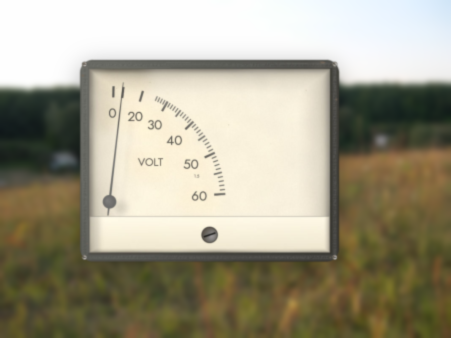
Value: 10 V
